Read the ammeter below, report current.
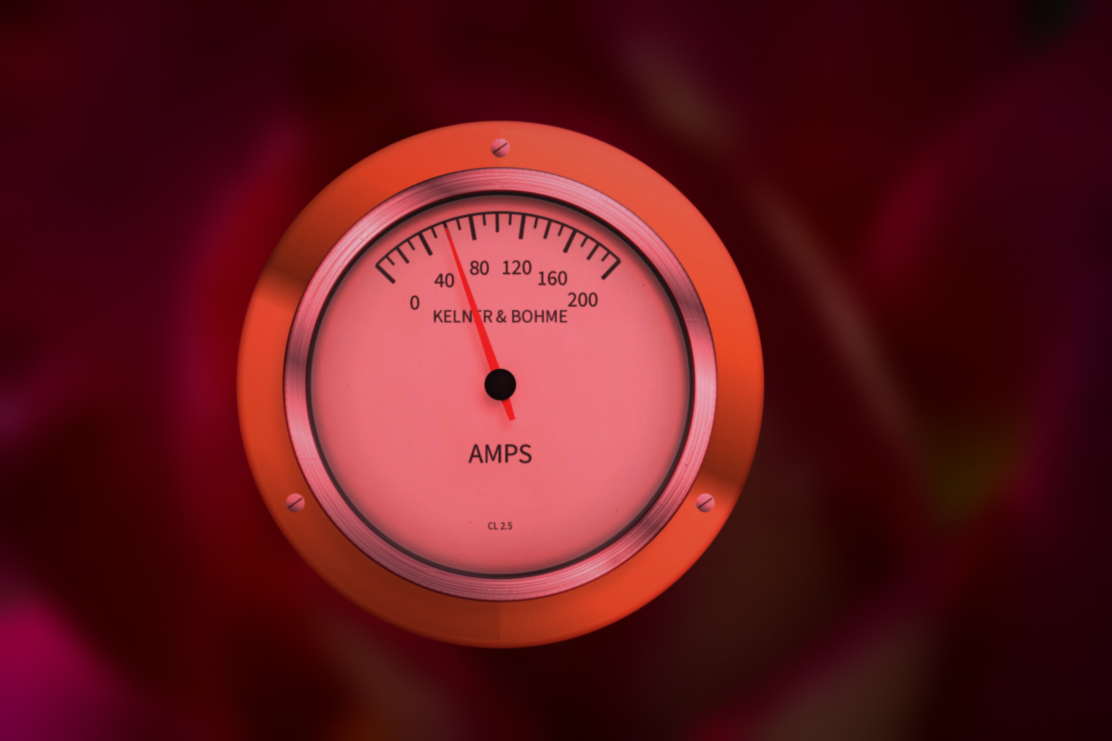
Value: 60 A
